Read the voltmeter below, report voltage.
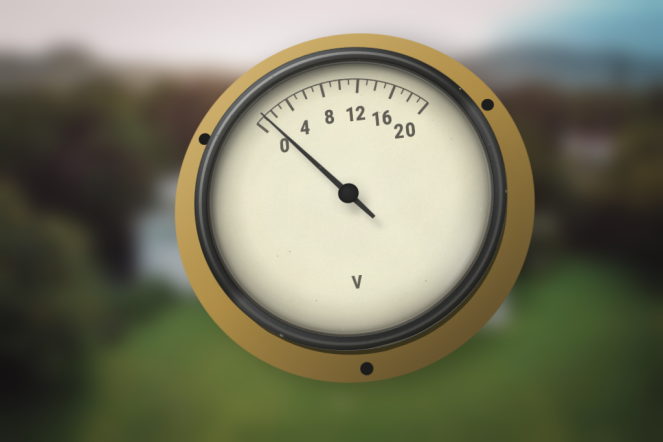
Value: 1 V
